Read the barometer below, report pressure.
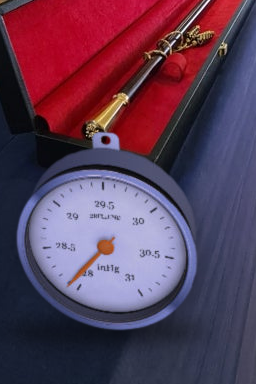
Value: 28.1 inHg
